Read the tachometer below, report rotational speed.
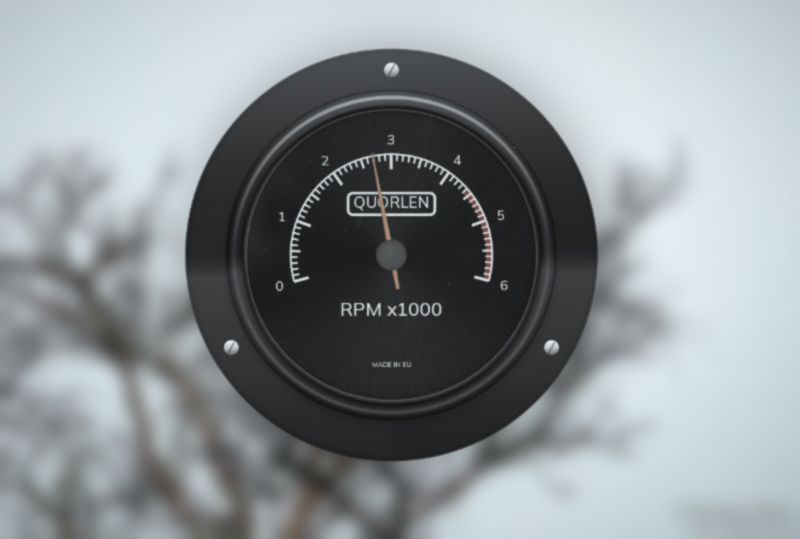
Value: 2700 rpm
